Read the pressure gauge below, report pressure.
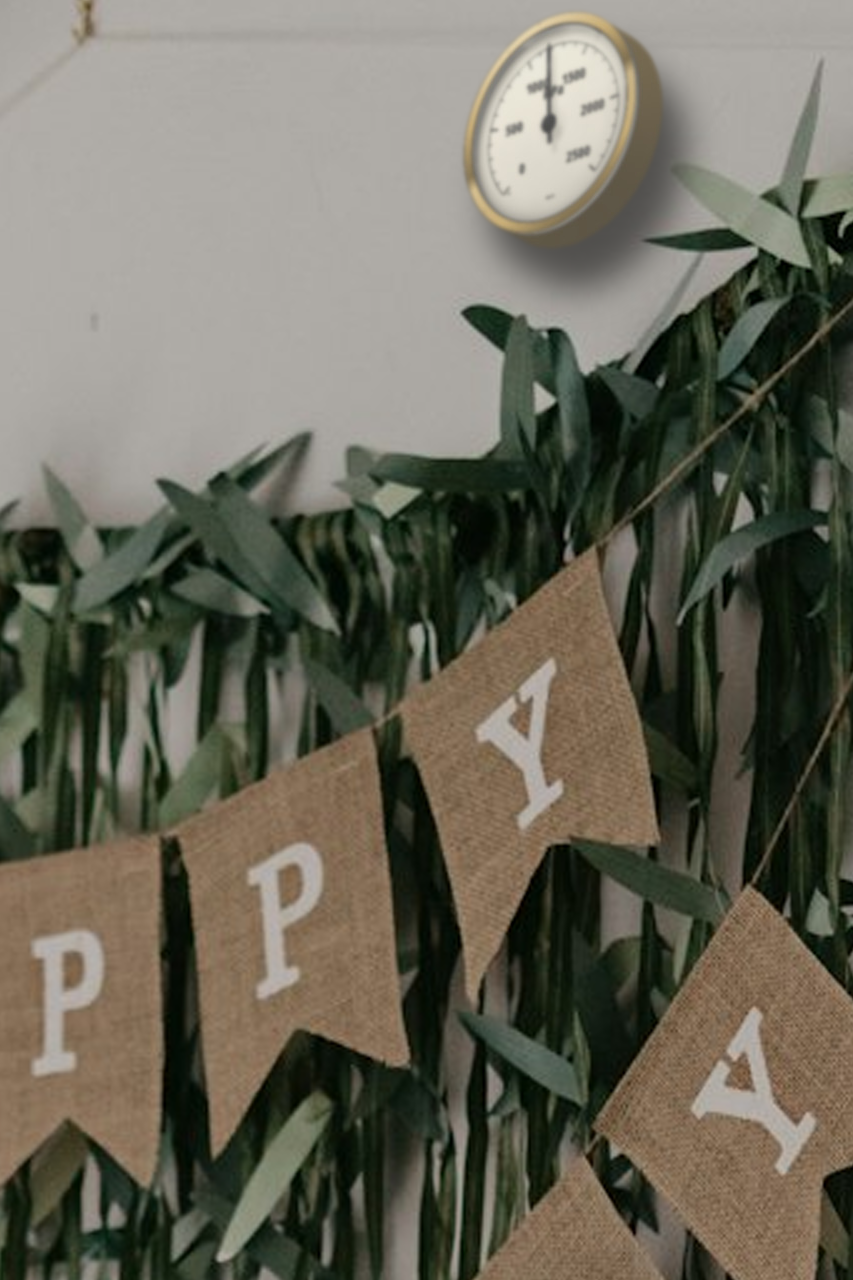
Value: 1200 kPa
